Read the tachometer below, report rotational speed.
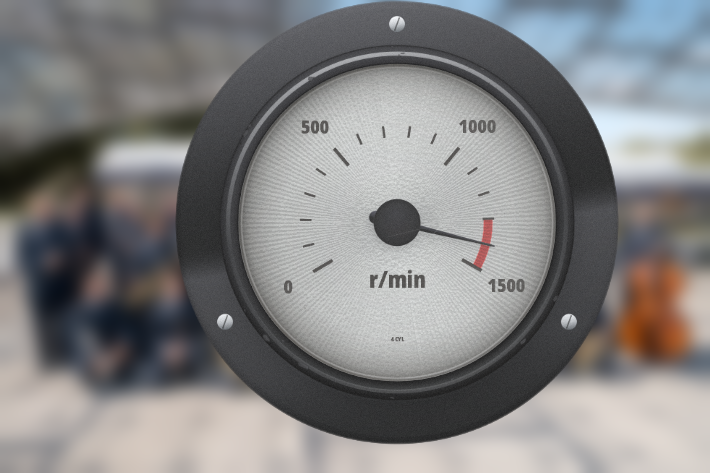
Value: 1400 rpm
